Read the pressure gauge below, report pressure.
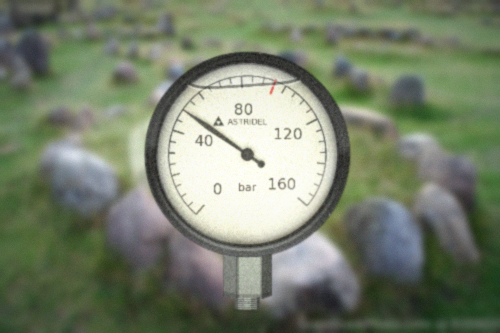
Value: 50 bar
